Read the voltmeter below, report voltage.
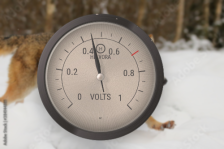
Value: 0.45 V
